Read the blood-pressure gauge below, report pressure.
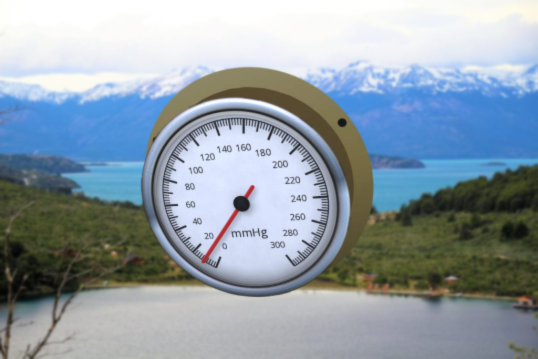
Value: 10 mmHg
